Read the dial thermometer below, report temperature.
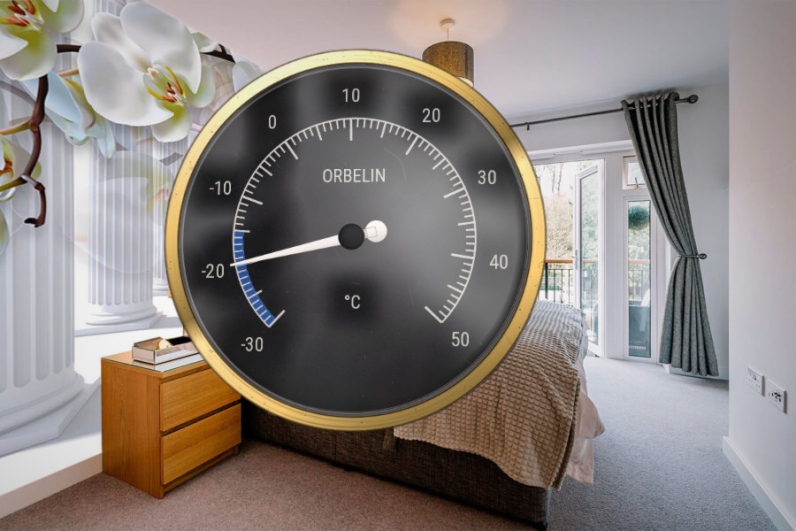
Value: -20 °C
